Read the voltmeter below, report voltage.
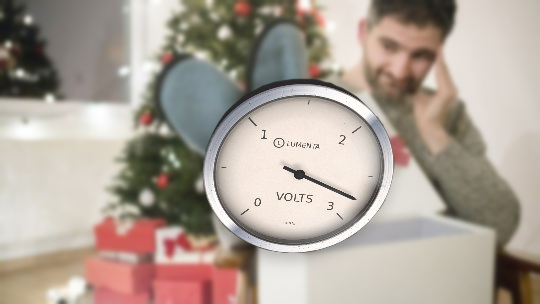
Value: 2.75 V
